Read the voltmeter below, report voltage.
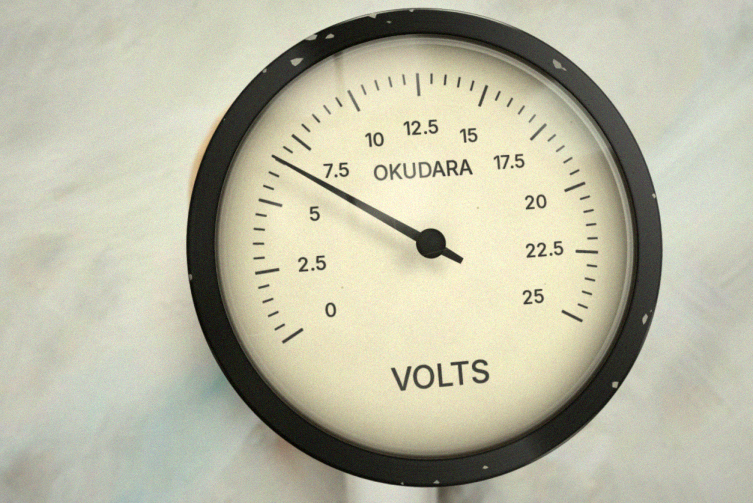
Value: 6.5 V
